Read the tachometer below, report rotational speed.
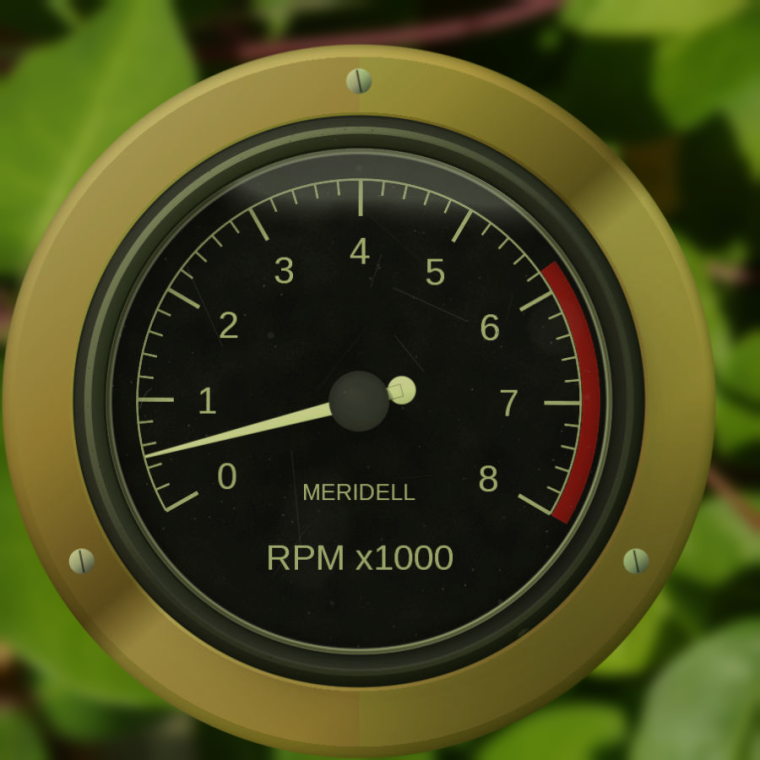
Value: 500 rpm
